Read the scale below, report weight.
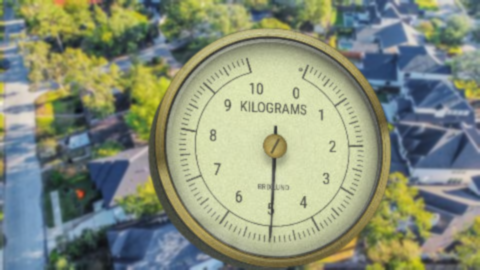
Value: 5 kg
